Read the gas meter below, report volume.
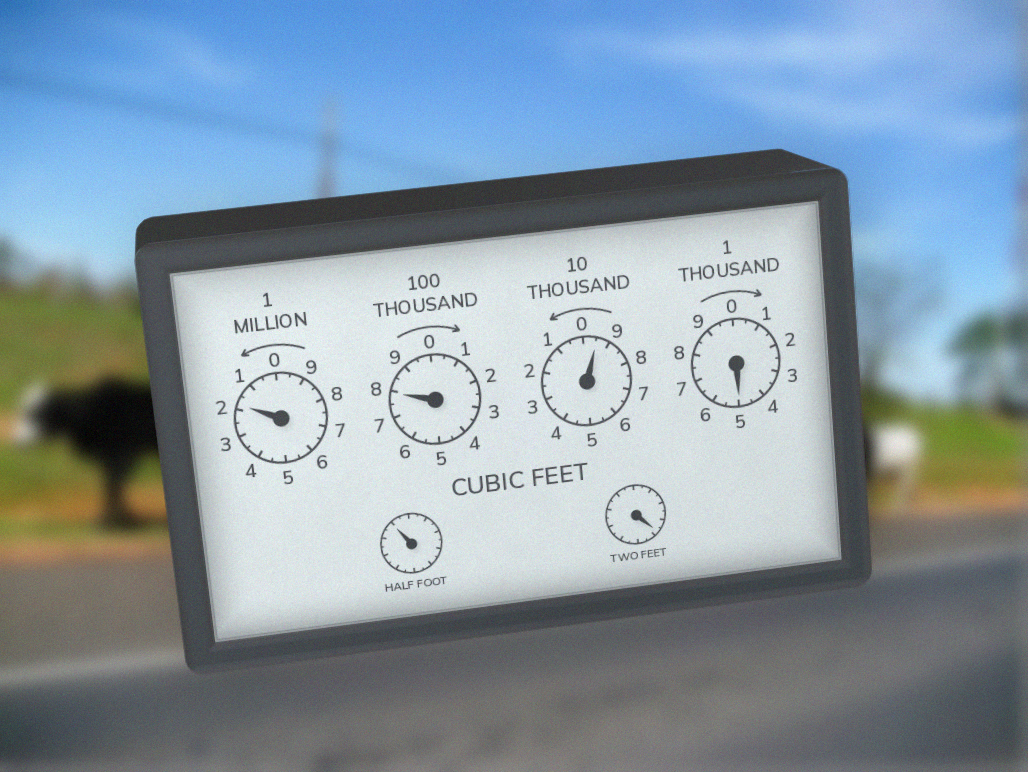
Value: 179500 ft³
